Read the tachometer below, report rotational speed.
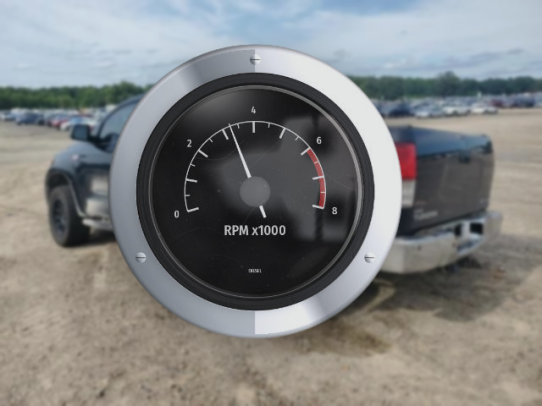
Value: 3250 rpm
